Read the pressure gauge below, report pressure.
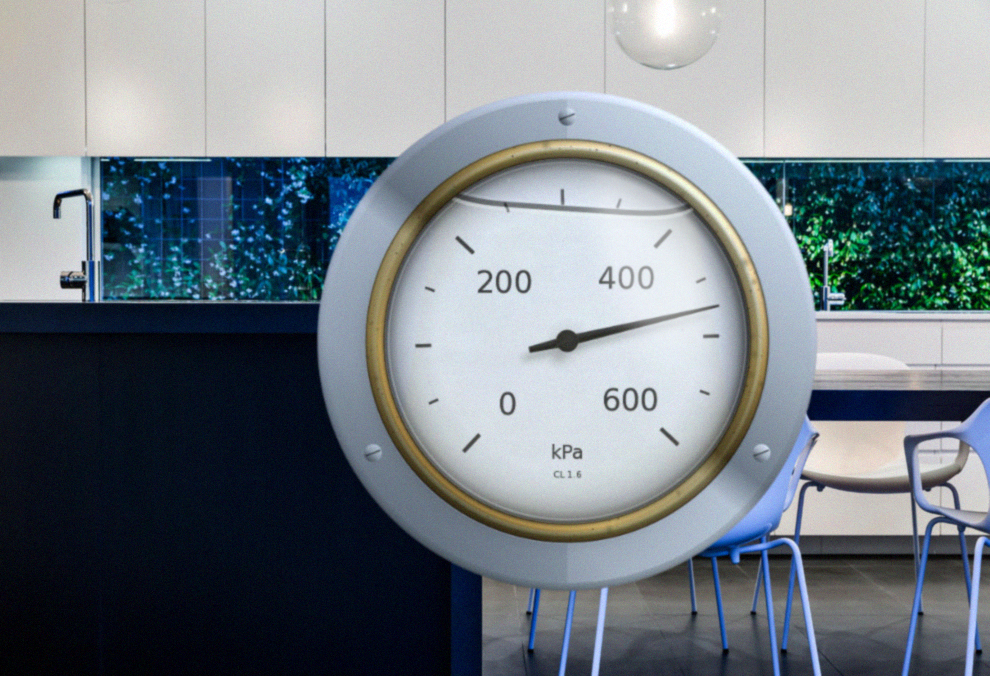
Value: 475 kPa
